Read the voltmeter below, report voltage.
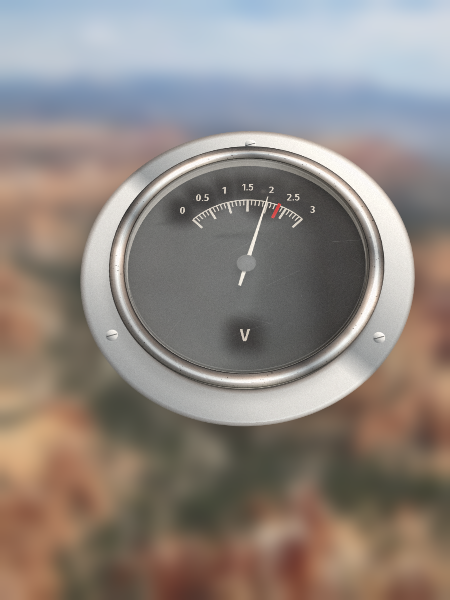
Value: 2 V
